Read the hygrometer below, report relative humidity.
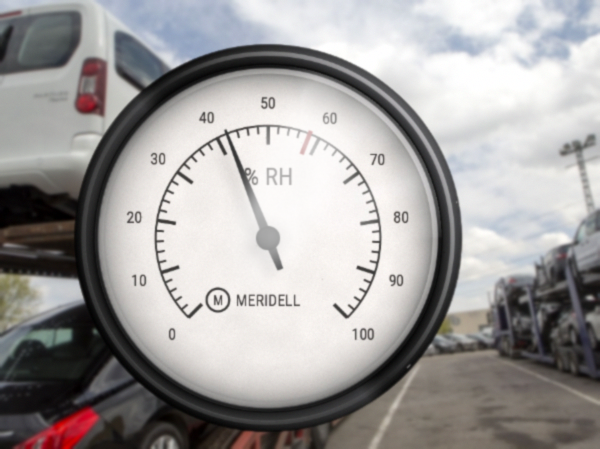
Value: 42 %
